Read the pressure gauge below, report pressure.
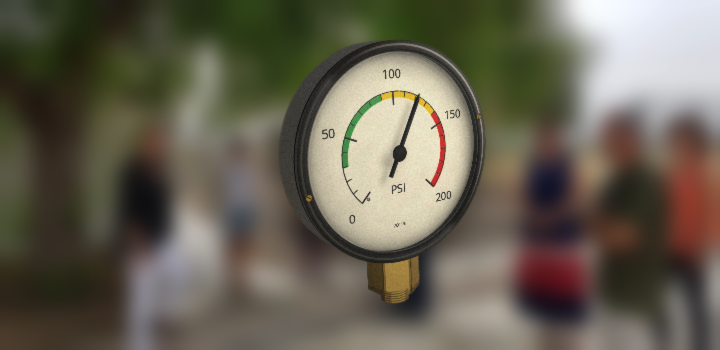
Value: 120 psi
